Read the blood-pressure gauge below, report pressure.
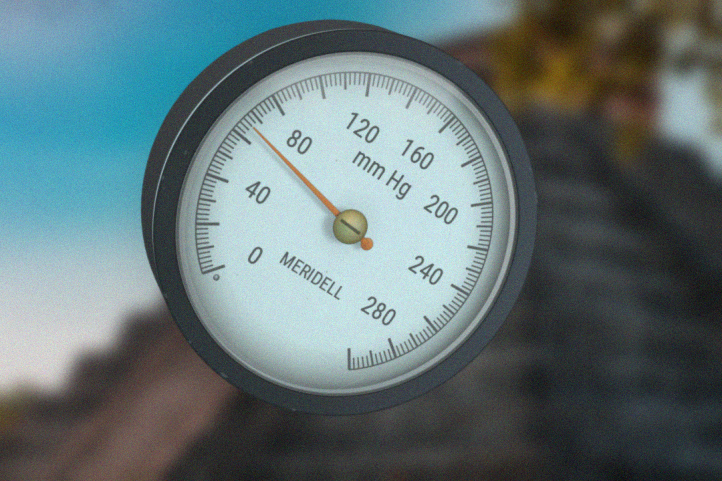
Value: 66 mmHg
